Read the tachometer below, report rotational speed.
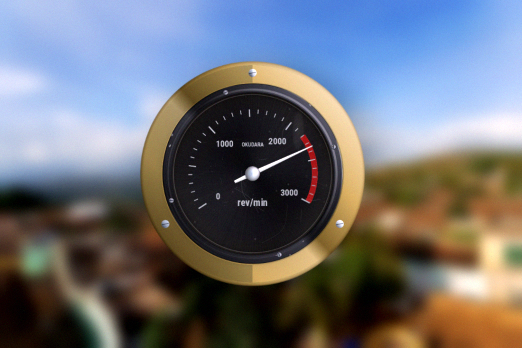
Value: 2350 rpm
